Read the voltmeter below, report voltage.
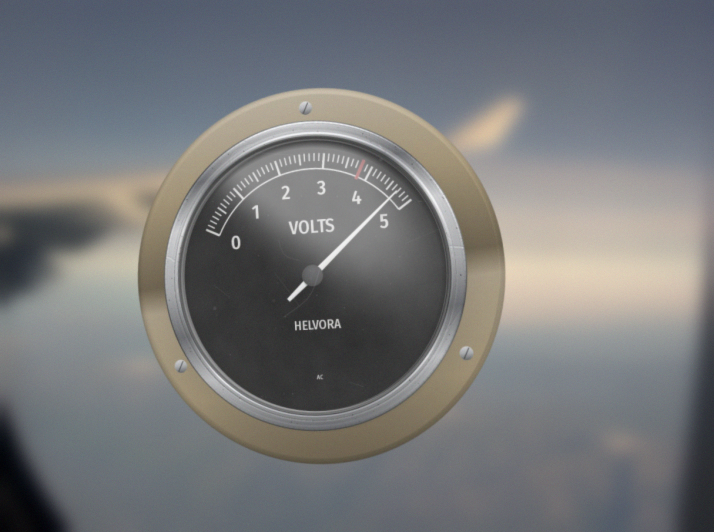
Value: 4.7 V
